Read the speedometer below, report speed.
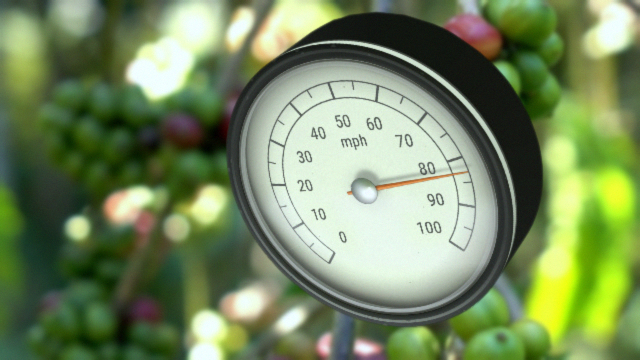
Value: 82.5 mph
